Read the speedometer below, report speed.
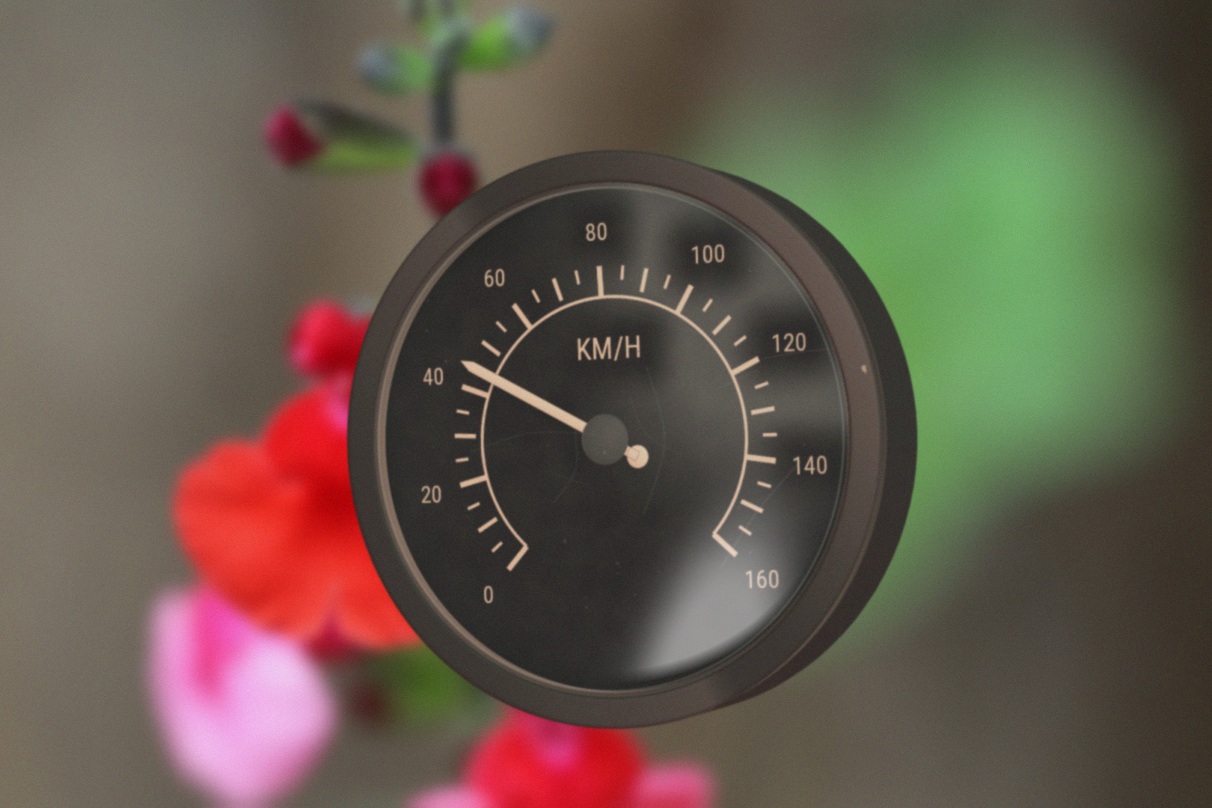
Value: 45 km/h
